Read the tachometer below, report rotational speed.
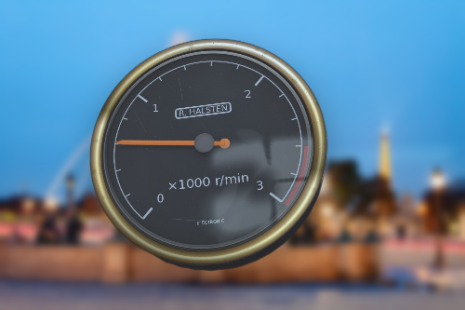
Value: 600 rpm
